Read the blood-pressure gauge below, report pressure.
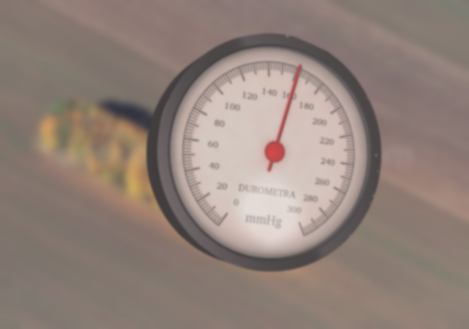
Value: 160 mmHg
